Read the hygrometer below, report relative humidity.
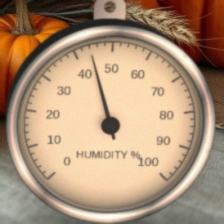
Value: 44 %
